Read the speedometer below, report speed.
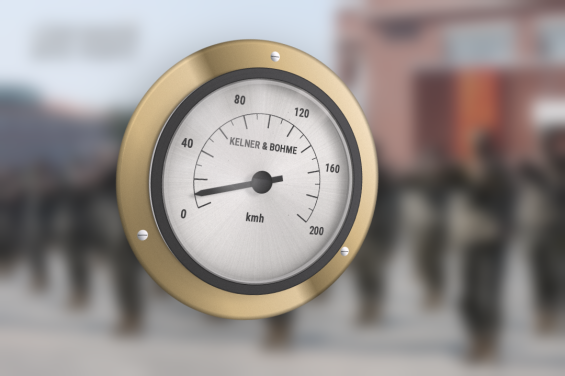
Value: 10 km/h
